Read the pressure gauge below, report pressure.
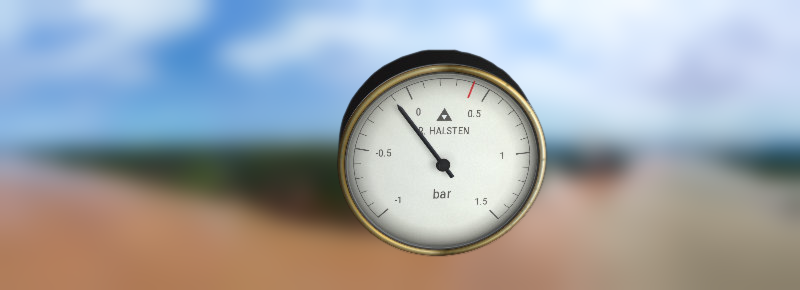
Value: -0.1 bar
